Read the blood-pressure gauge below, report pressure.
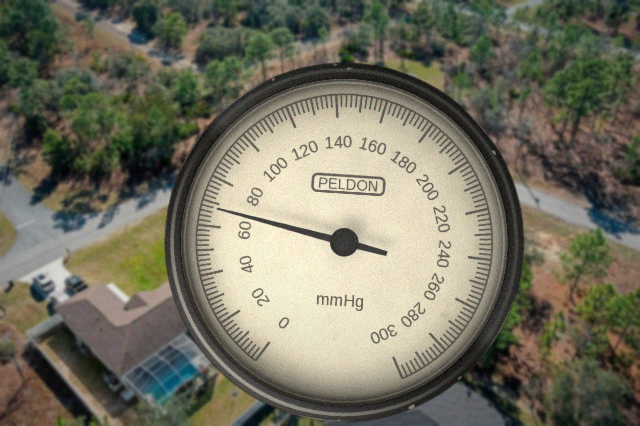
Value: 68 mmHg
